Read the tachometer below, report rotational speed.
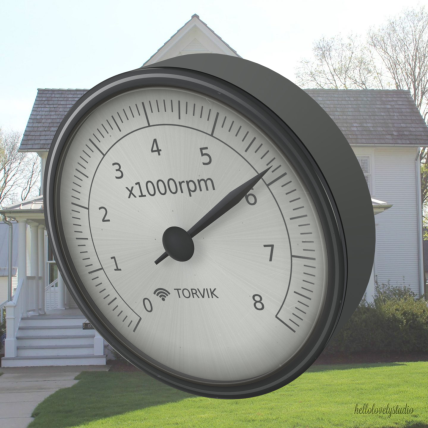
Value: 5850 rpm
